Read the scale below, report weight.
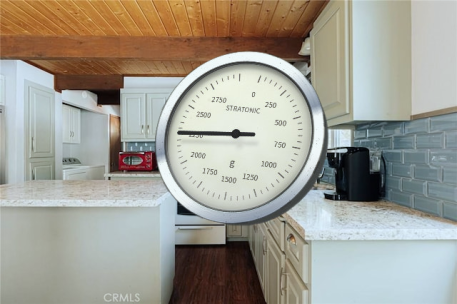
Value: 2250 g
